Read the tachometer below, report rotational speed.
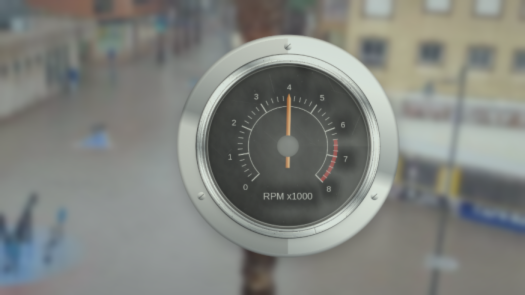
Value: 4000 rpm
